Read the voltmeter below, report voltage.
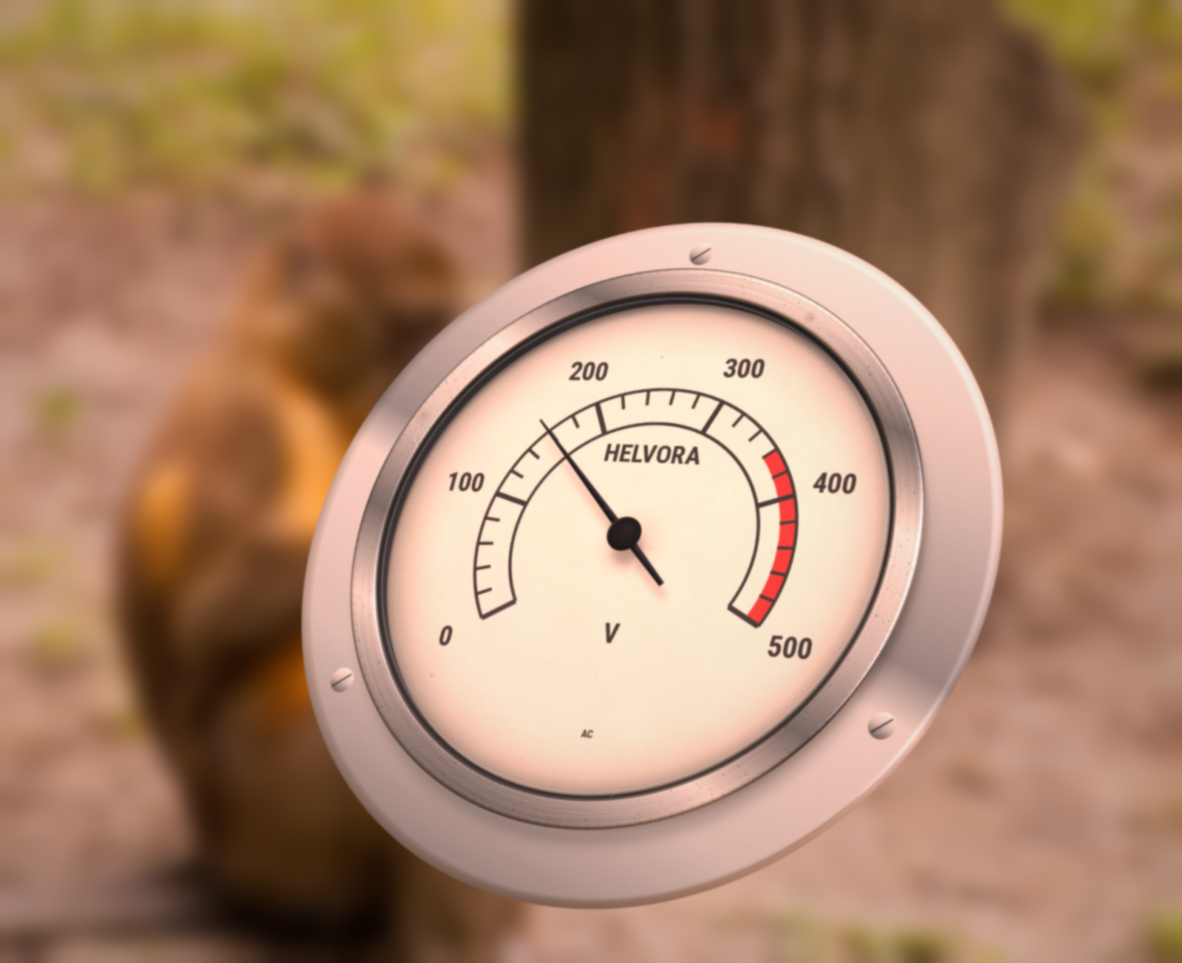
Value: 160 V
